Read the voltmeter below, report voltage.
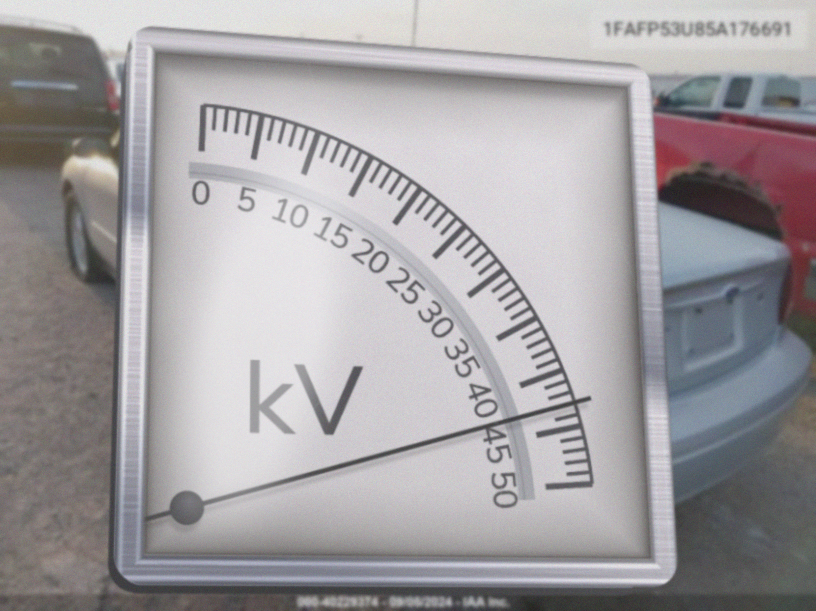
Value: 43 kV
